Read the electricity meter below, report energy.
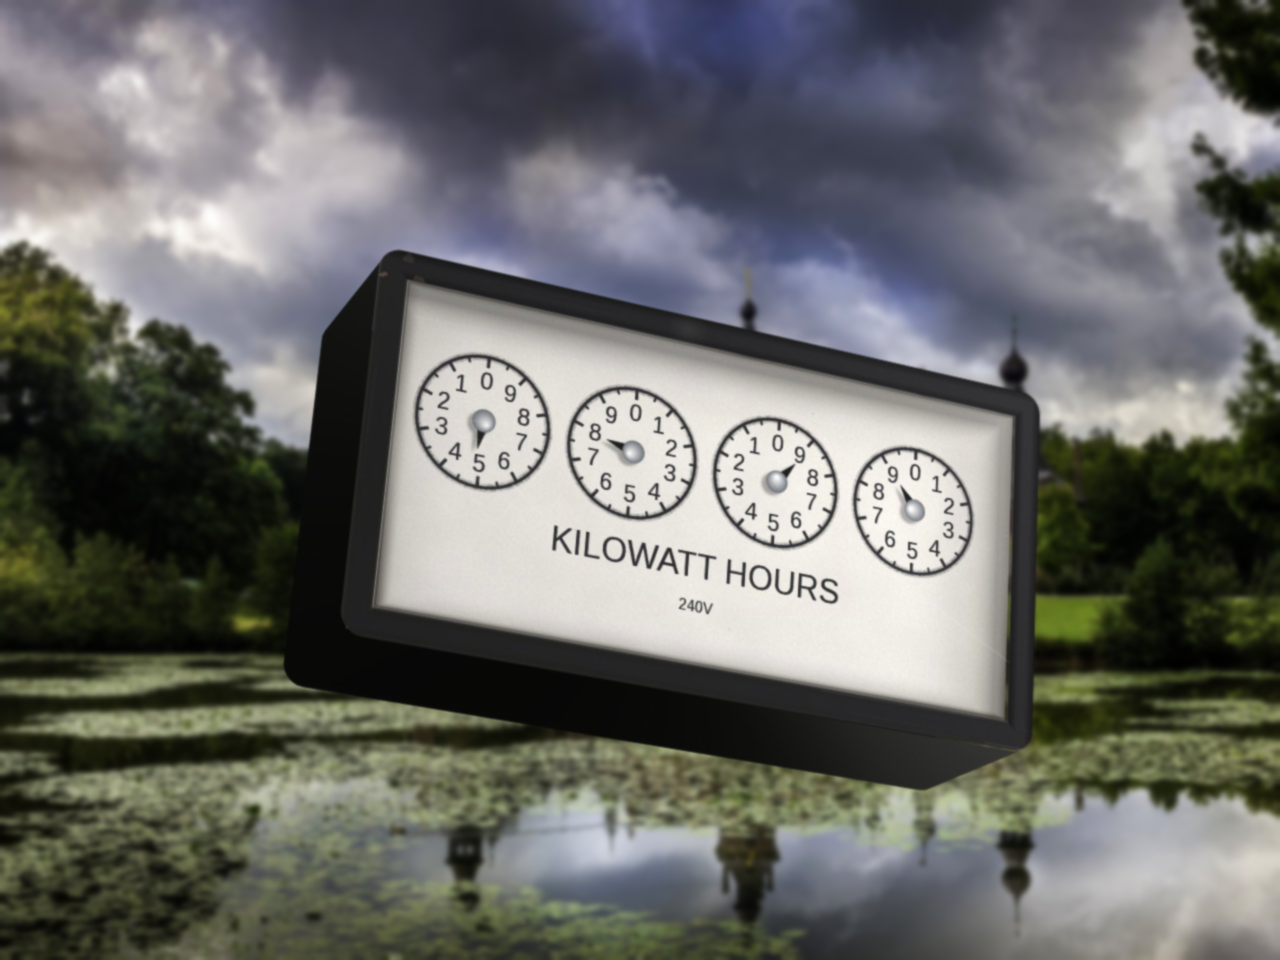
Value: 4789 kWh
